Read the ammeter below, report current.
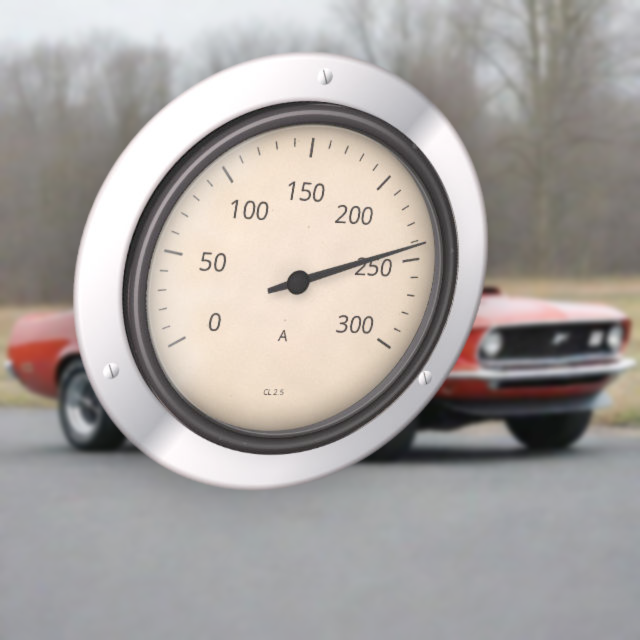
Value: 240 A
